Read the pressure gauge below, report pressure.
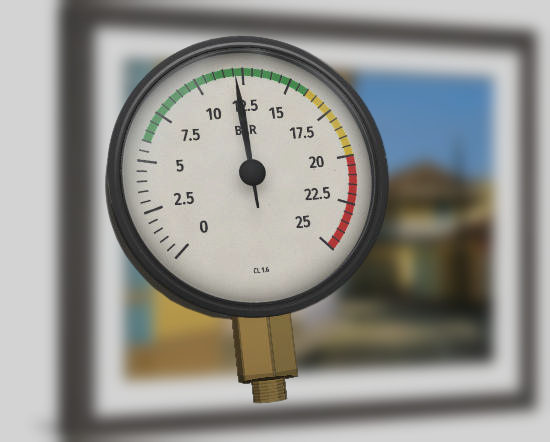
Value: 12 bar
